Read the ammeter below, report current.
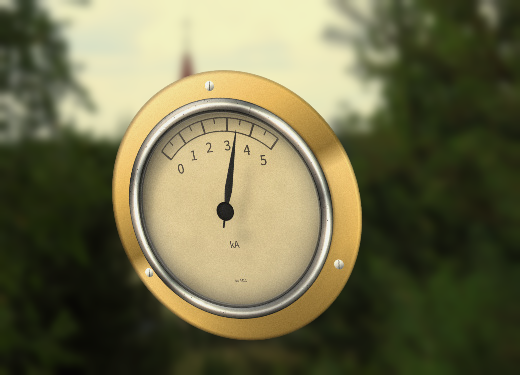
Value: 3.5 kA
